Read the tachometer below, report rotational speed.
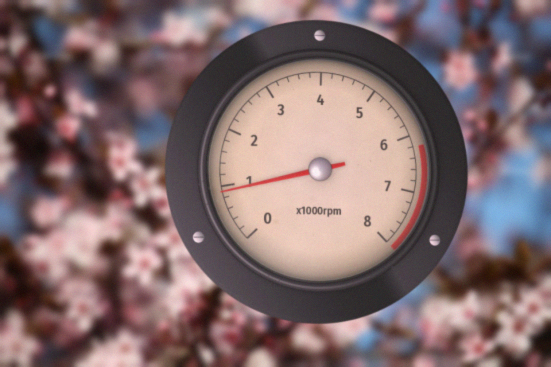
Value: 900 rpm
